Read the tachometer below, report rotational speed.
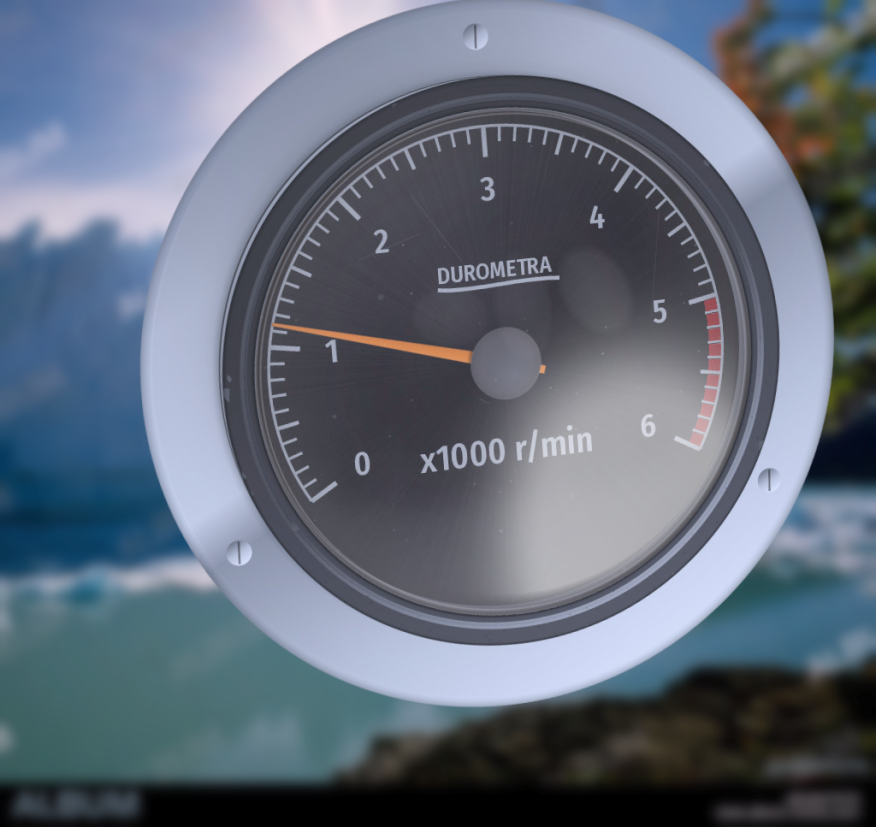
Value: 1150 rpm
